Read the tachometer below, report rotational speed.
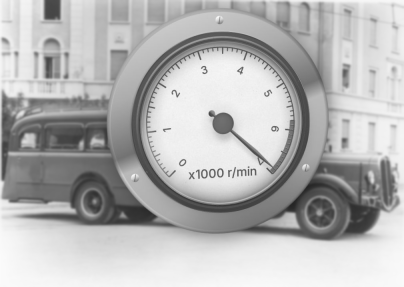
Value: 6900 rpm
